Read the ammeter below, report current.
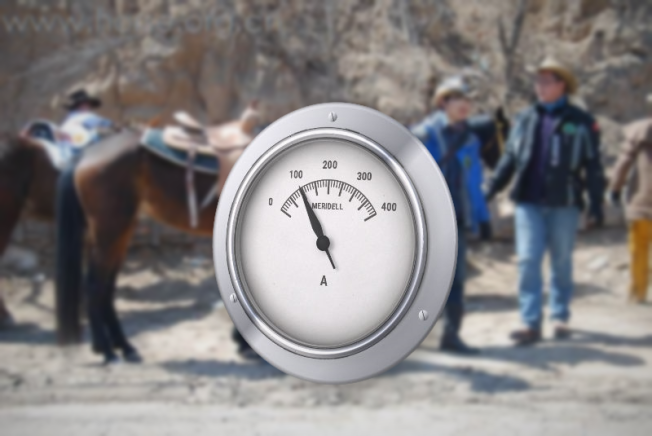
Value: 100 A
